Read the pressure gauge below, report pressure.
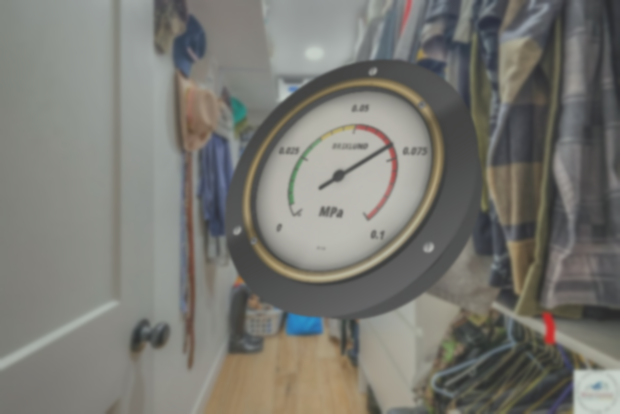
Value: 0.07 MPa
